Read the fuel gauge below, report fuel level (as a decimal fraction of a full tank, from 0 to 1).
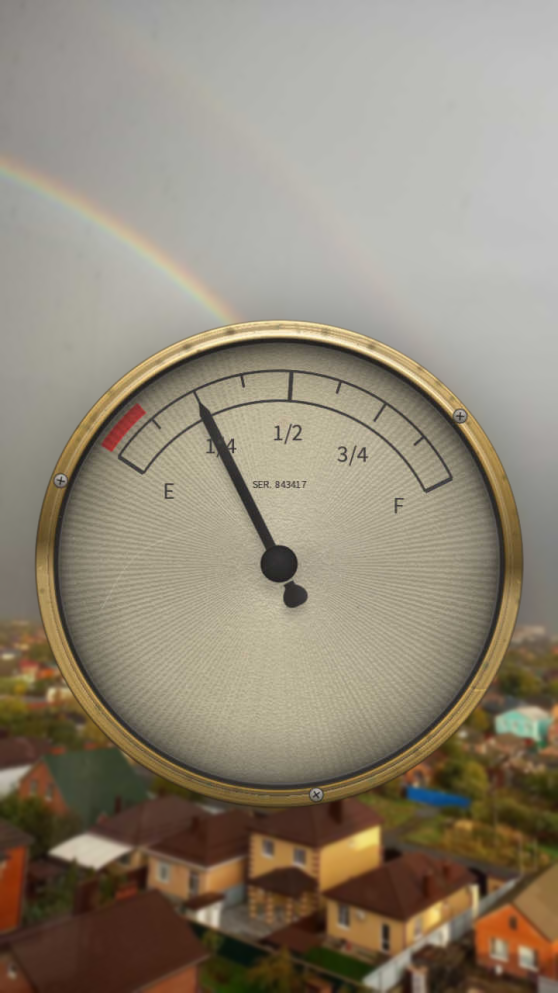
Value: 0.25
